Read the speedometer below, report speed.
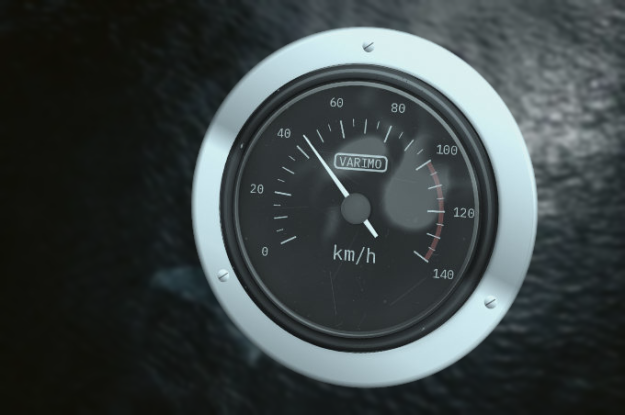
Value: 45 km/h
